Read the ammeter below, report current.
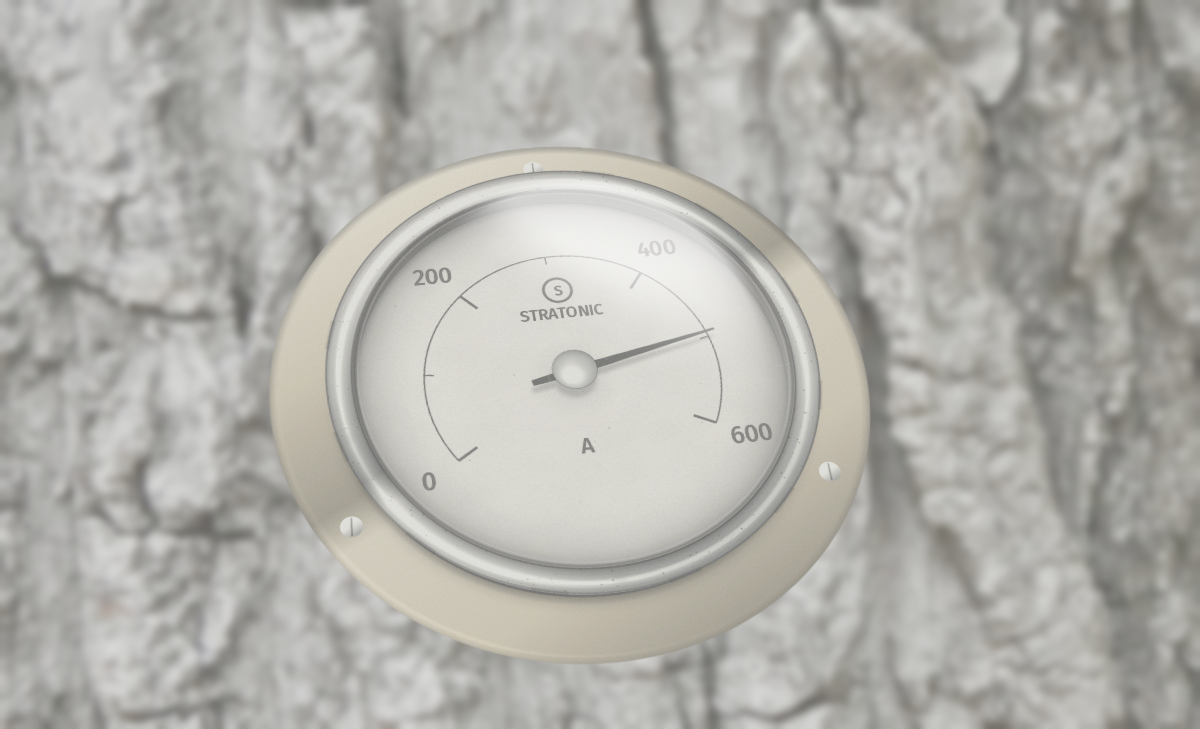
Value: 500 A
